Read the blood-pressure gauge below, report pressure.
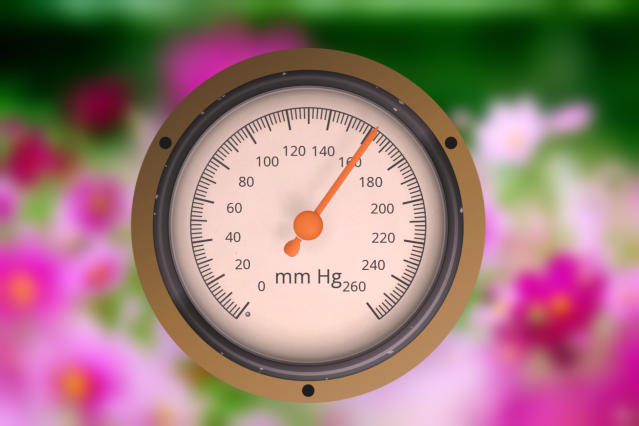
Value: 162 mmHg
